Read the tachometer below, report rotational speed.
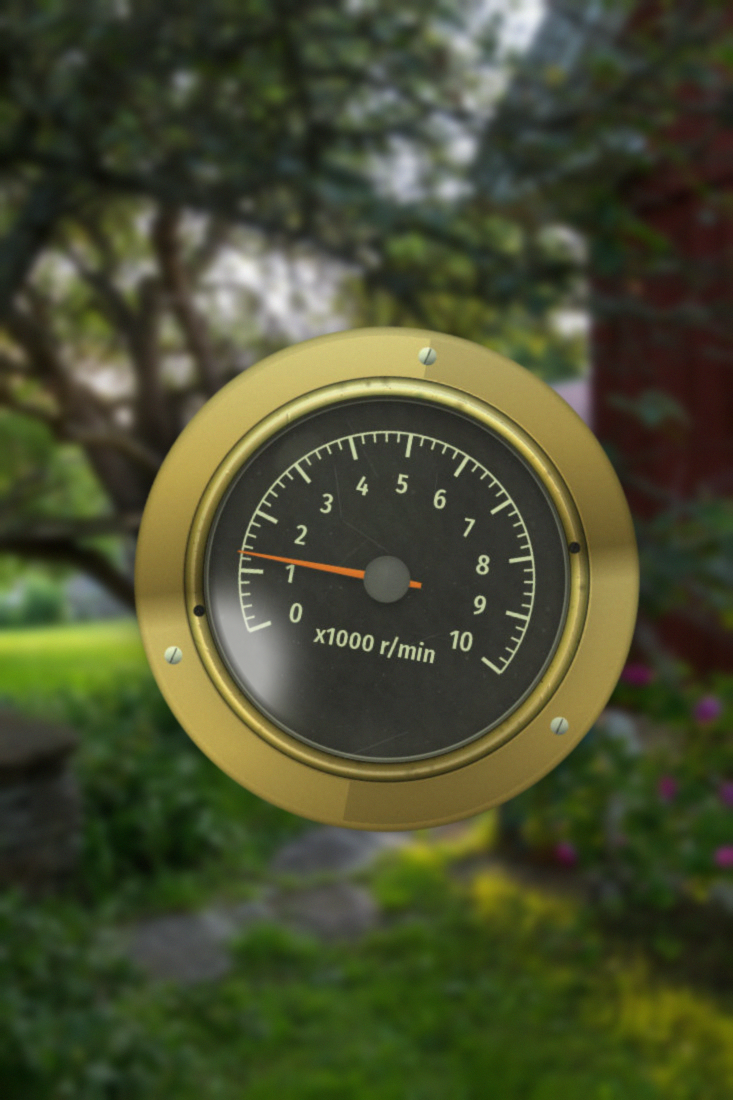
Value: 1300 rpm
